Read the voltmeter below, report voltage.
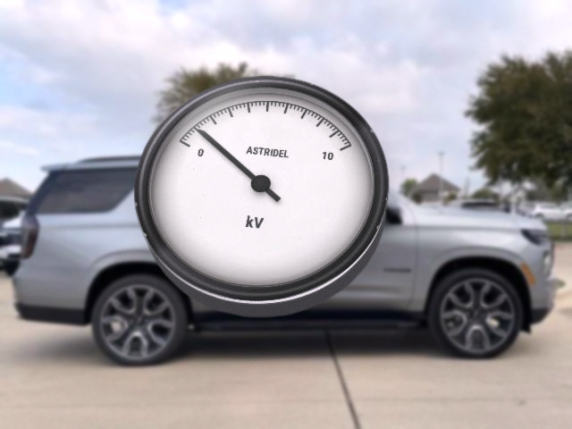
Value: 1 kV
